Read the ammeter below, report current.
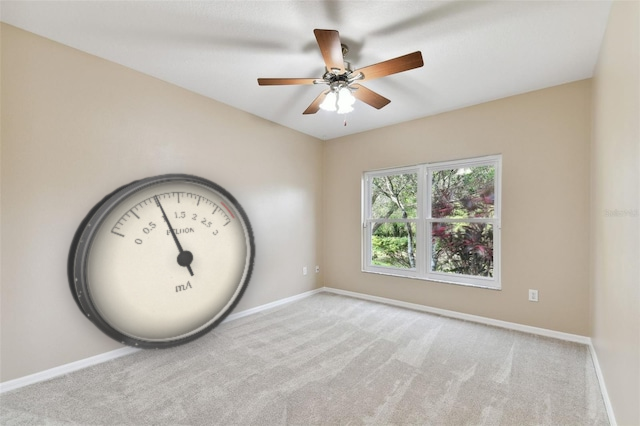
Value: 1 mA
